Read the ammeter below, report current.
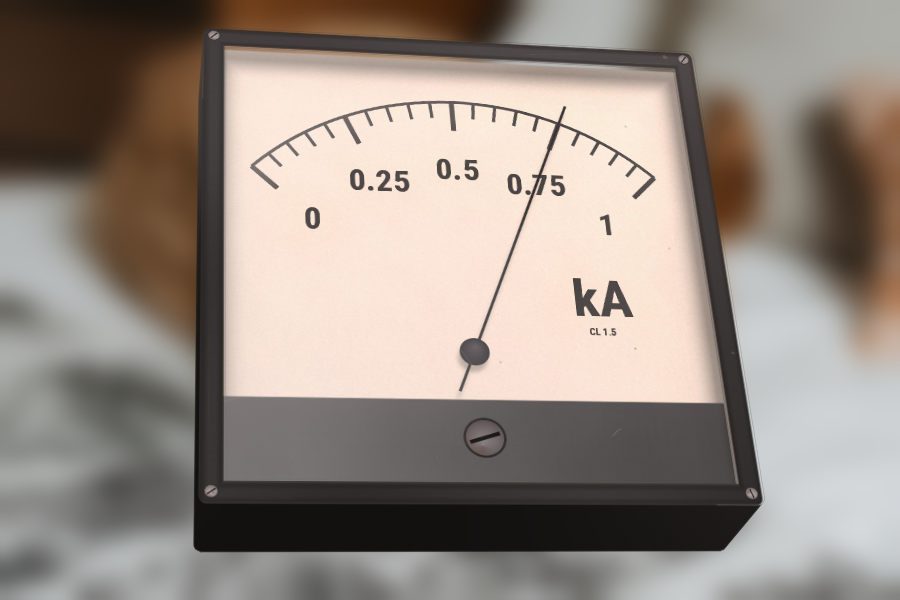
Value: 0.75 kA
